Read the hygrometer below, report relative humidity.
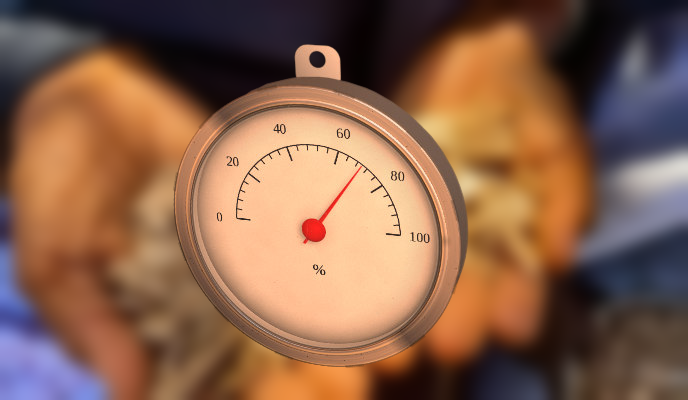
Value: 70 %
